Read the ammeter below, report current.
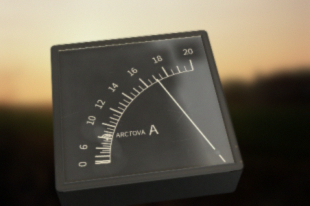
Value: 17 A
